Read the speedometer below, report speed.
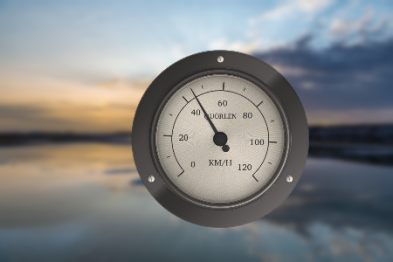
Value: 45 km/h
